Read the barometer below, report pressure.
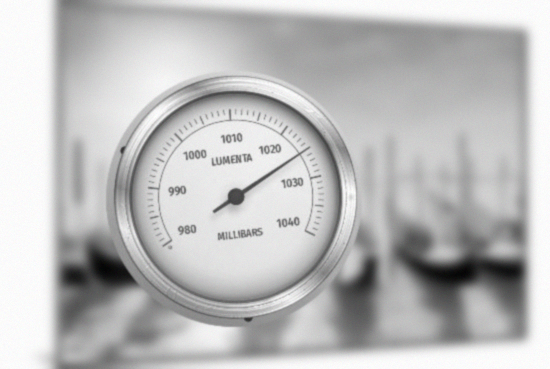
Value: 1025 mbar
